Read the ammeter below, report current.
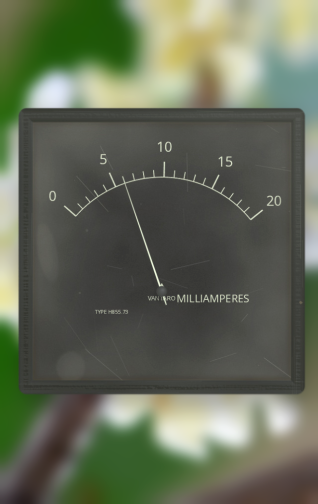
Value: 6 mA
